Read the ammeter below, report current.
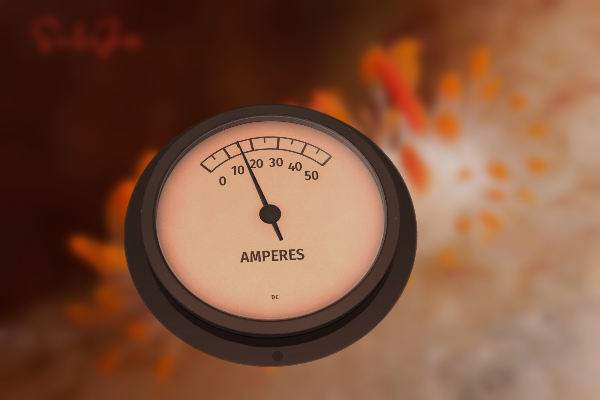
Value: 15 A
